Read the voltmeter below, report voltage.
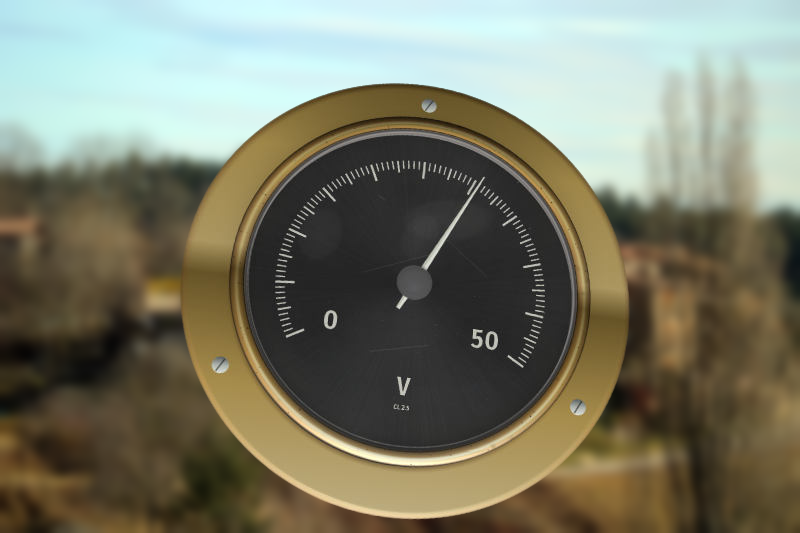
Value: 30.5 V
